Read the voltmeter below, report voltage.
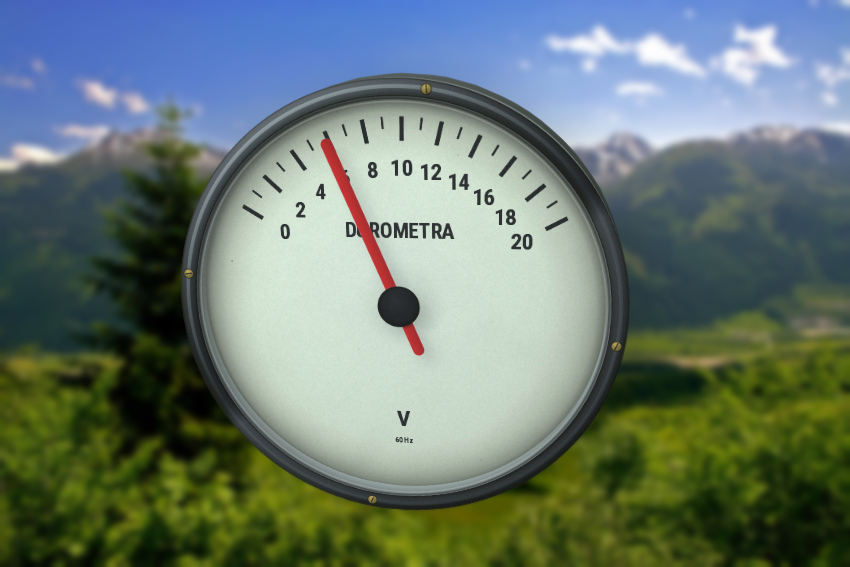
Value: 6 V
